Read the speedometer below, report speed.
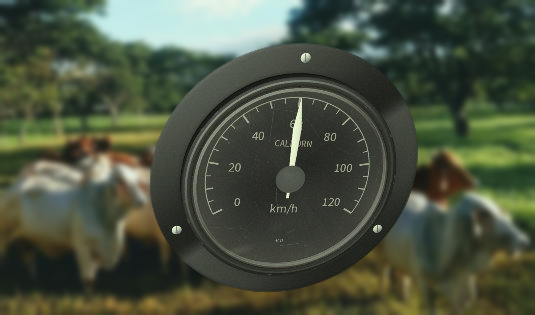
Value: 60 km/h
